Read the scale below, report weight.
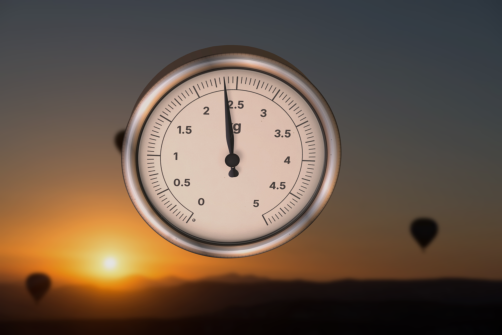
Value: 2.35 kg
